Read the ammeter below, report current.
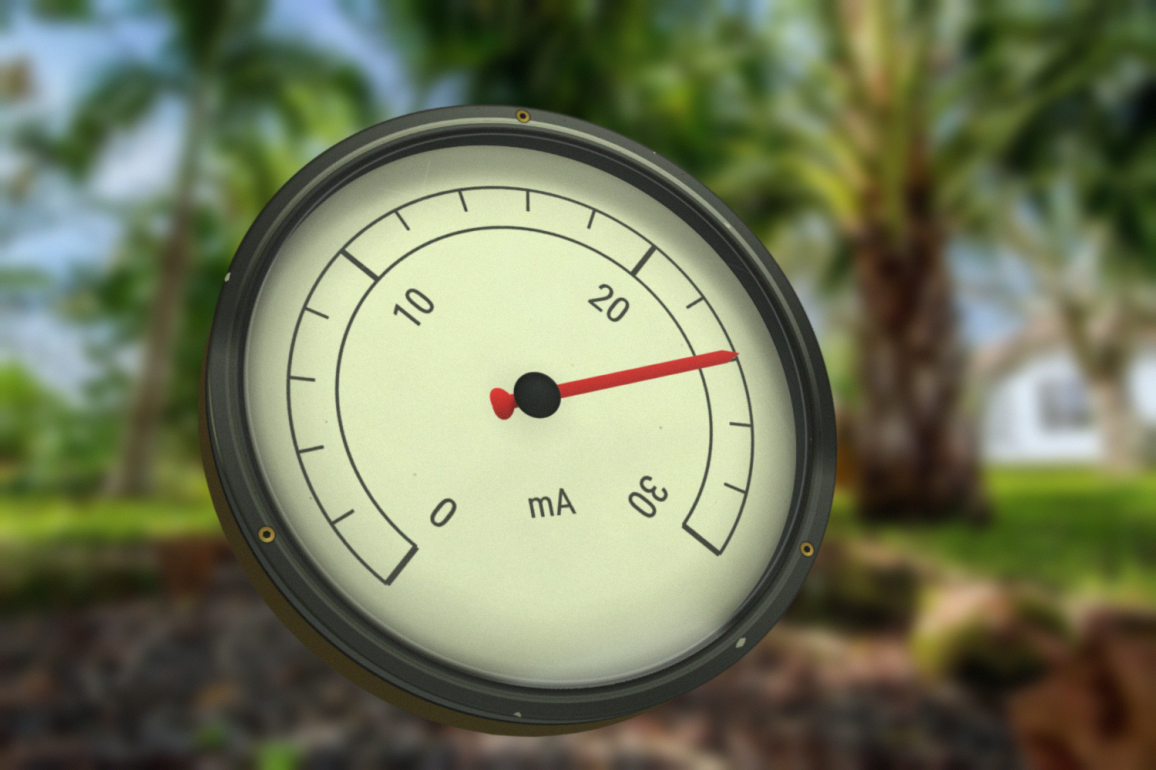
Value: 24 mA
